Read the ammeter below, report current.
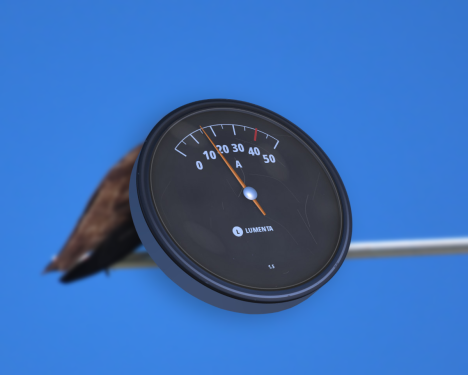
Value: 15 A
